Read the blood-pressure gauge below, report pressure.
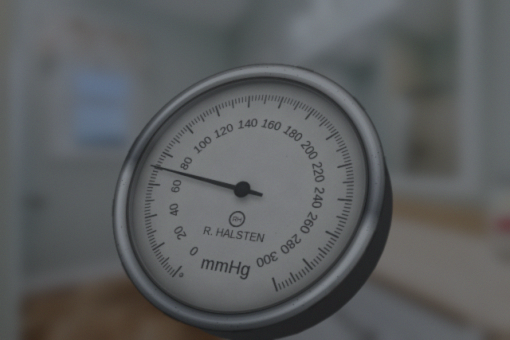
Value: 70 mmHg
